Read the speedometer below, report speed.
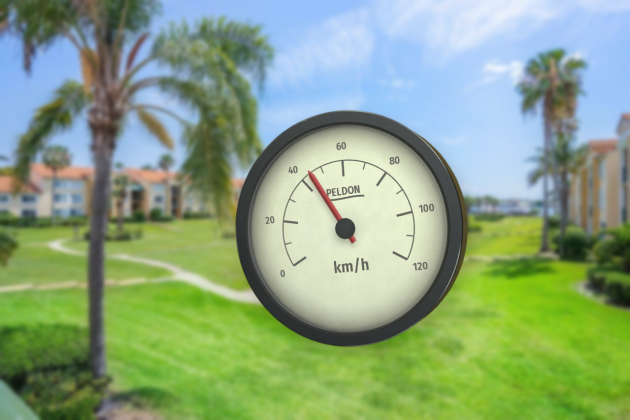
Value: 45 km/h
